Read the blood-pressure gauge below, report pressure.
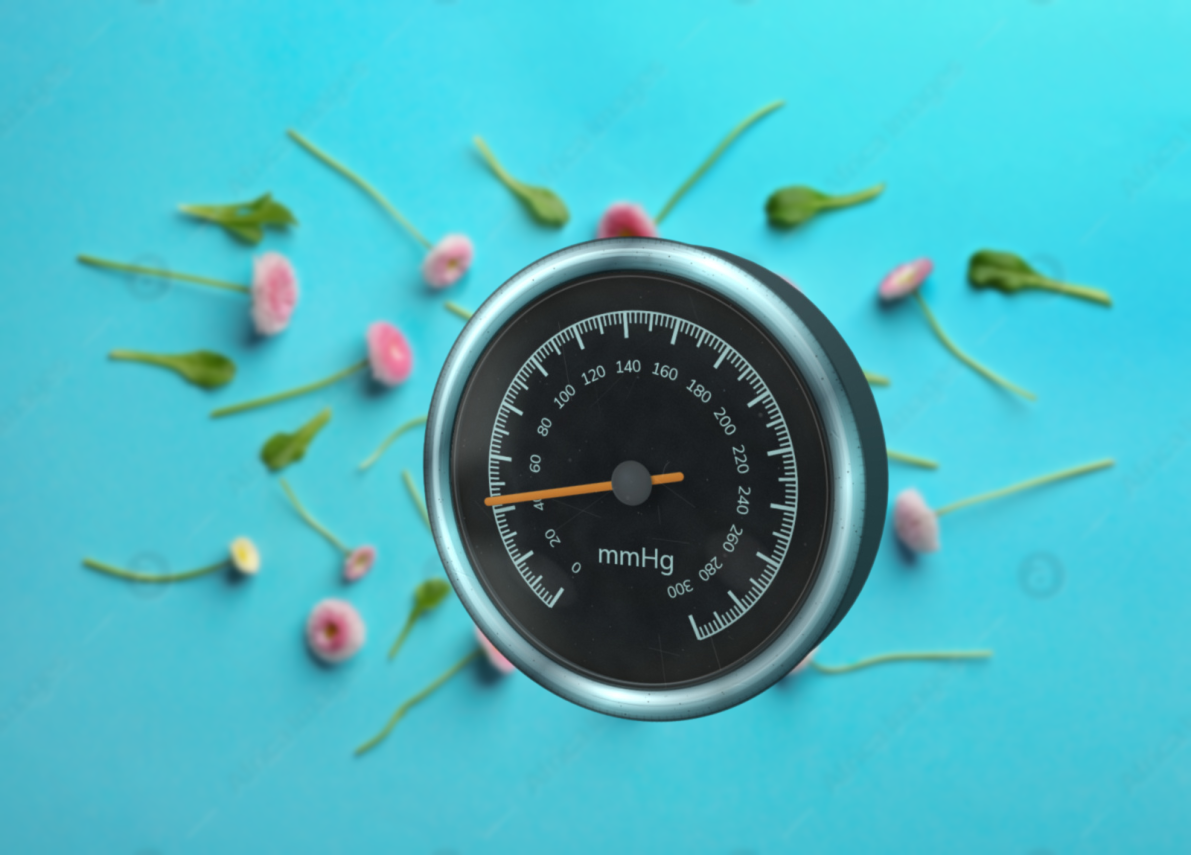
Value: 44 mmHg
